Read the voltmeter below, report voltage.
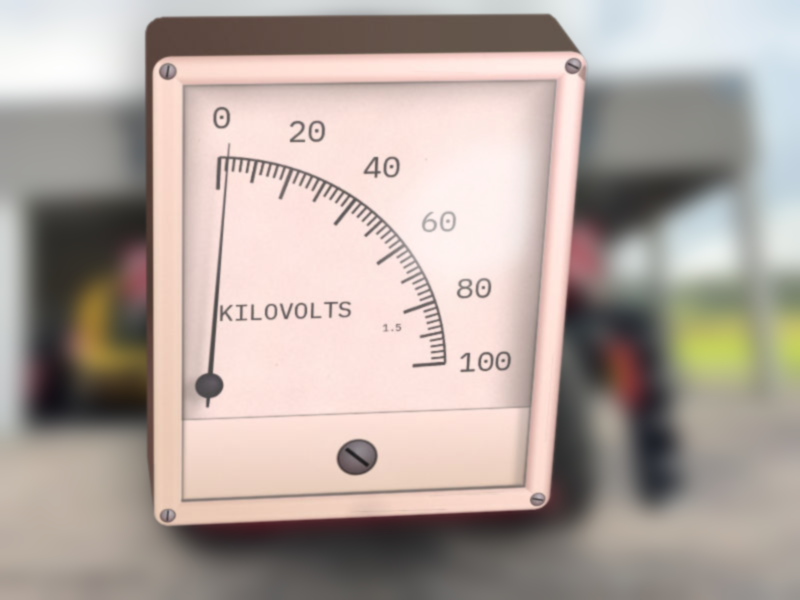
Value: 2 kV
